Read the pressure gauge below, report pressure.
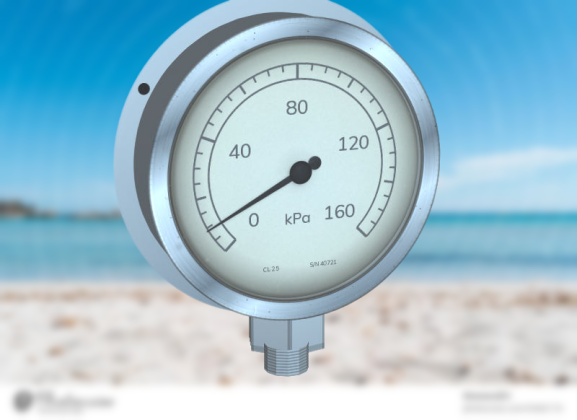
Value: 10 kPa
